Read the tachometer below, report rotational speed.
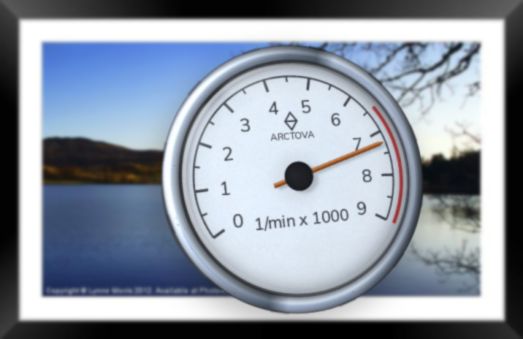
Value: 7250 rpm
